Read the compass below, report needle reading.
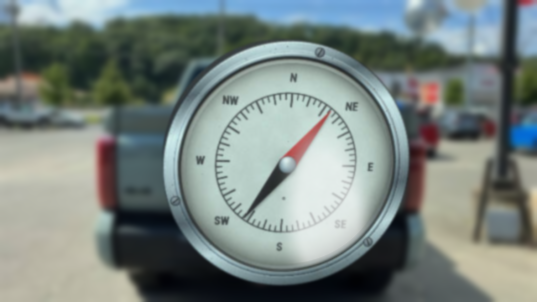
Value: 35 °
